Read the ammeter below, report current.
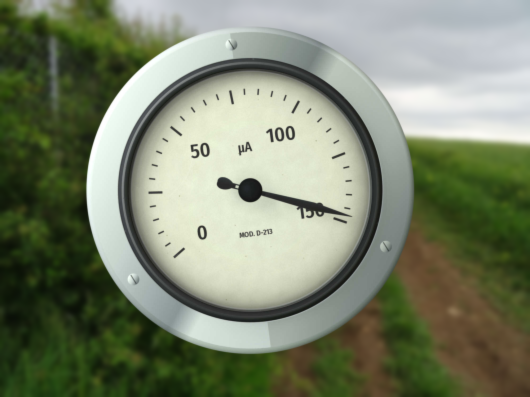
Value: 147.5 µA
